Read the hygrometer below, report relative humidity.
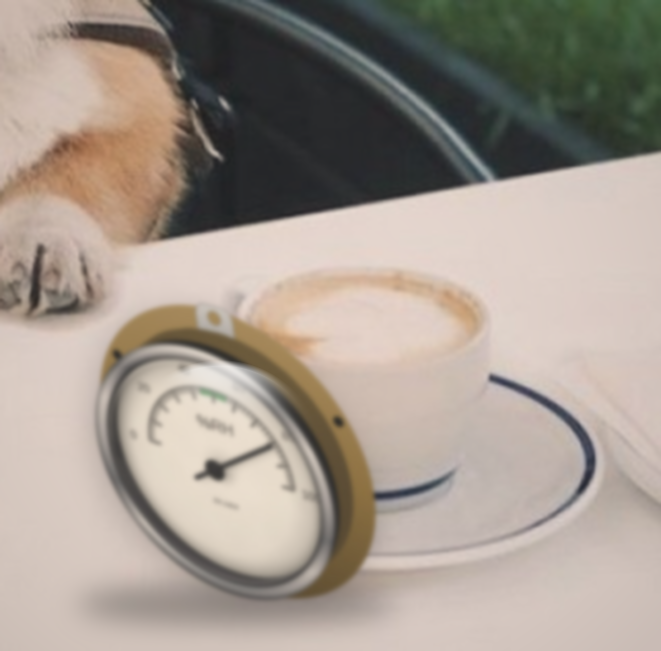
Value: 80 %
